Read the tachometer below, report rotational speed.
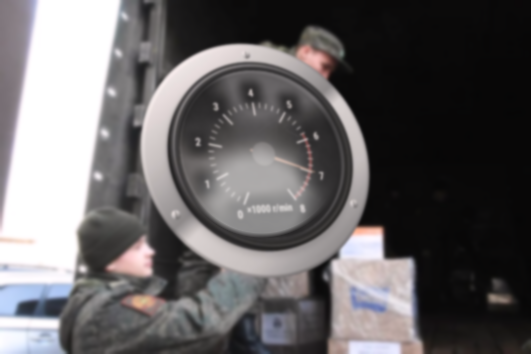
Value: 7000 rpm
